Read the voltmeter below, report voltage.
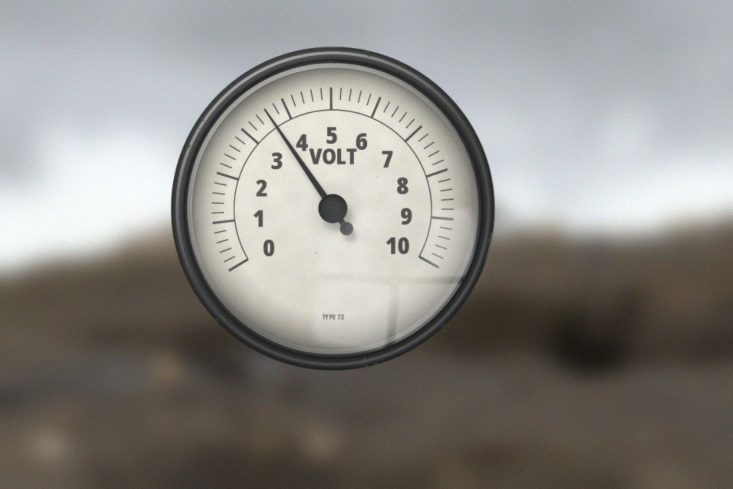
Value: 3.6 V
